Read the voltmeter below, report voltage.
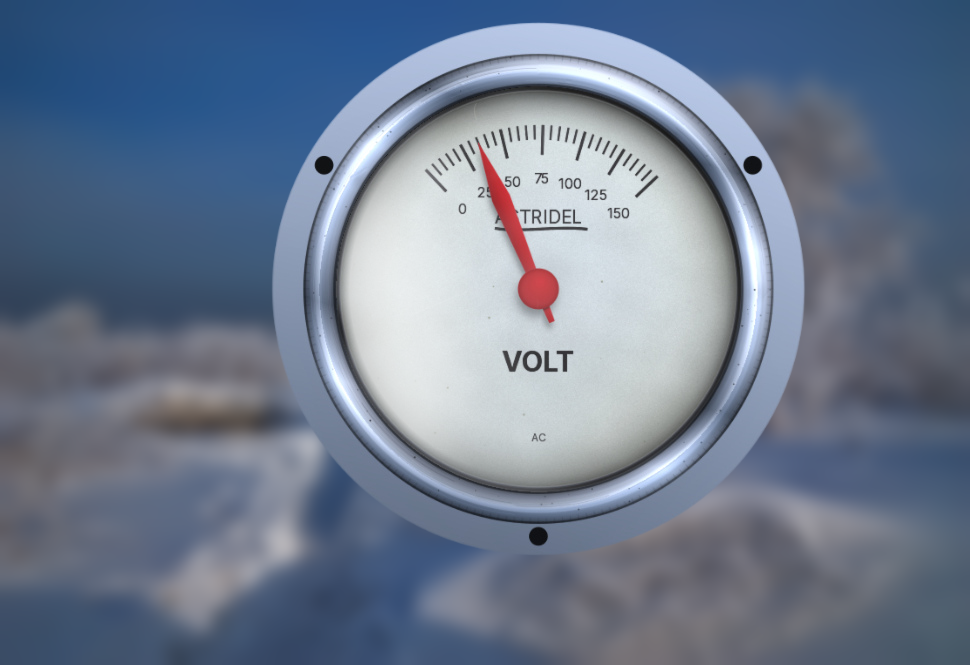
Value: 35 V
